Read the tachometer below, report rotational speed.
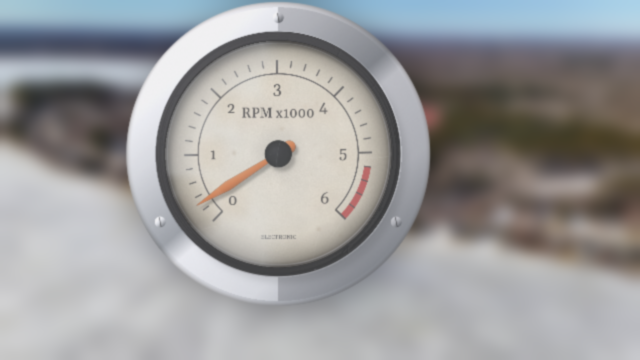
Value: 300 rpm
